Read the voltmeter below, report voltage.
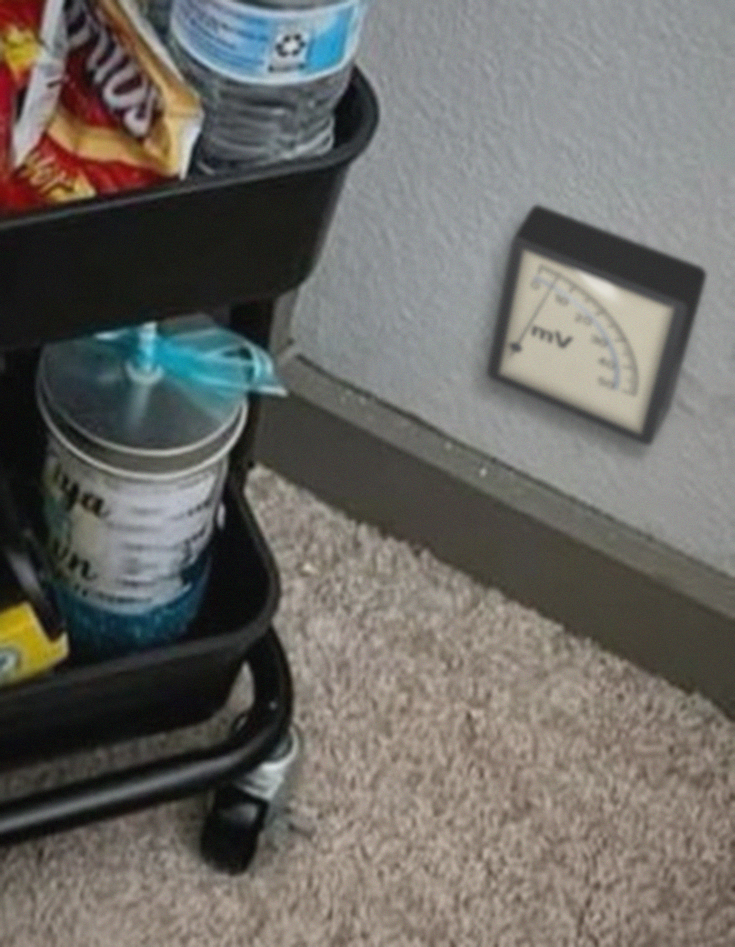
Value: 5 mV
